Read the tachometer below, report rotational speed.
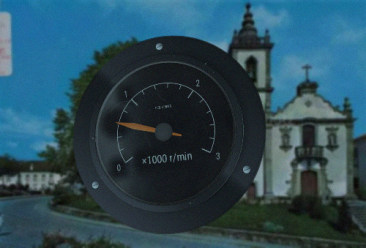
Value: 600 rpm
